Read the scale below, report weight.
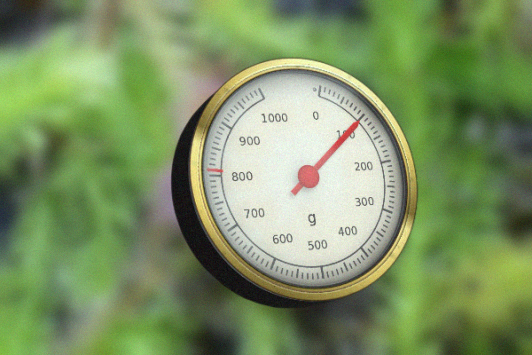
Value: 100 g
